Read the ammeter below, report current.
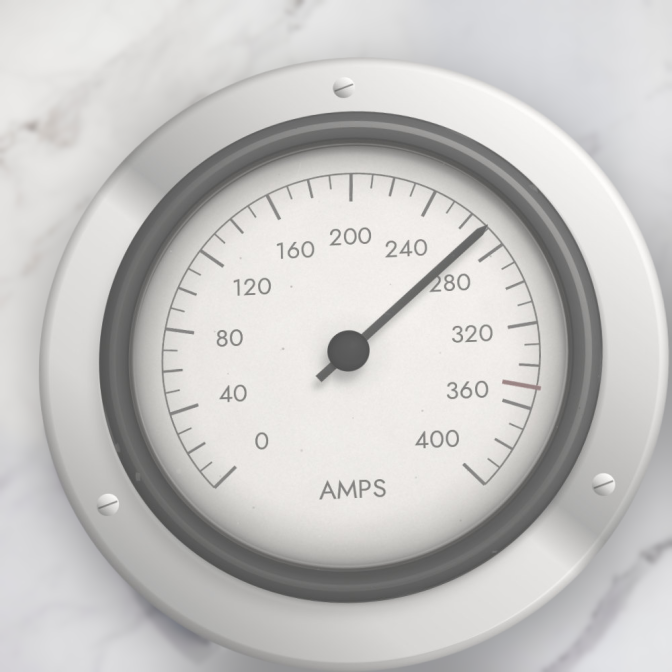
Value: 270 A
